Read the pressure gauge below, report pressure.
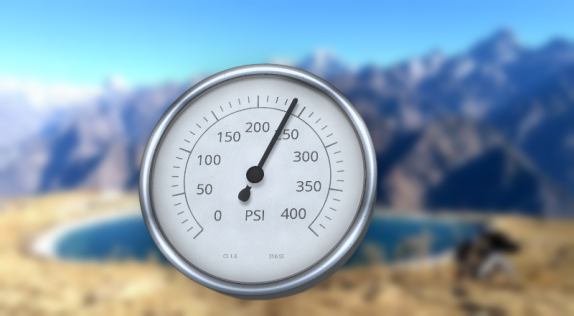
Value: 240 psi
